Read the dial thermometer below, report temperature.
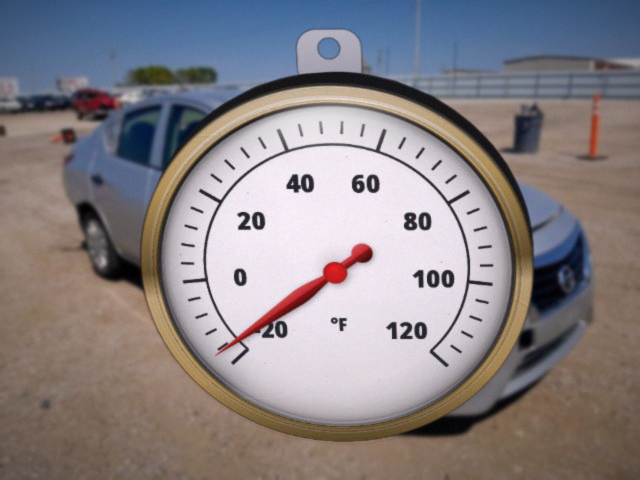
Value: -16 °F
